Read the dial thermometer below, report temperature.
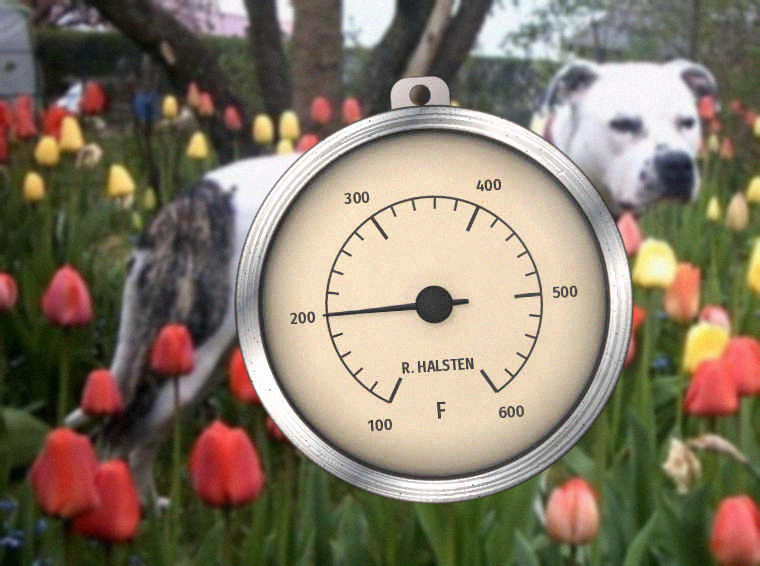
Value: 200 °F
